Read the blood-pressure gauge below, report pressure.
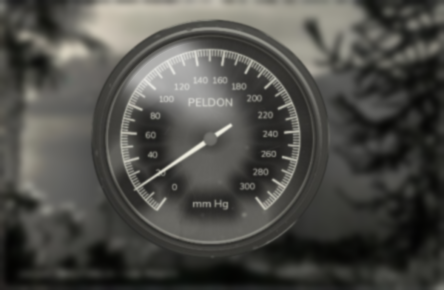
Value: 20 mmHg
